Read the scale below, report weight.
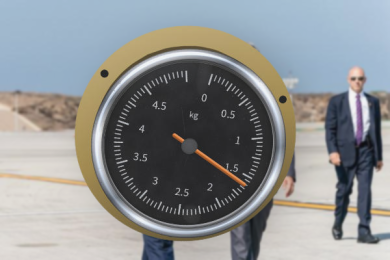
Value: 1.6 kg
